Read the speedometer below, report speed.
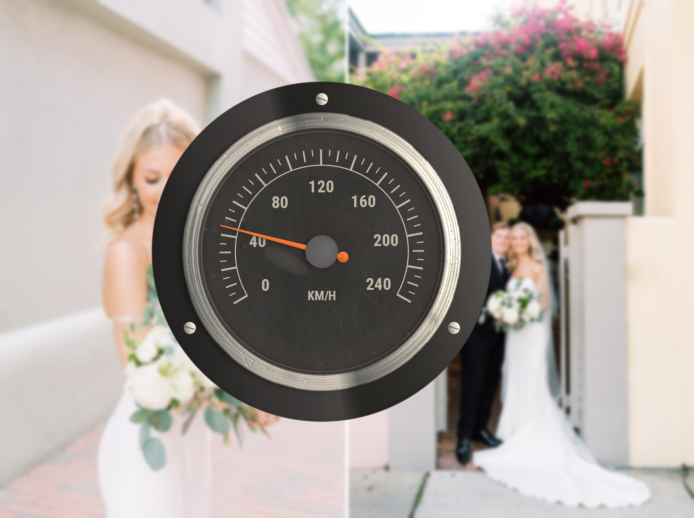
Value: 45 km/h
